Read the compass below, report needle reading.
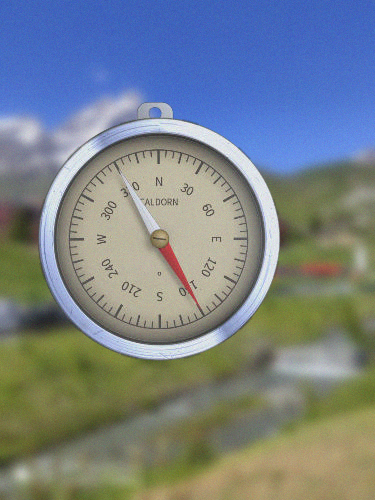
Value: 150 °
